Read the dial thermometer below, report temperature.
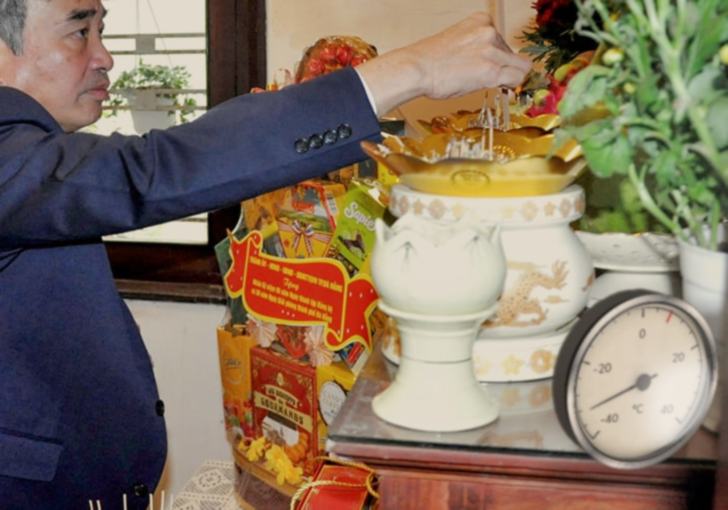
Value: -32 °C
